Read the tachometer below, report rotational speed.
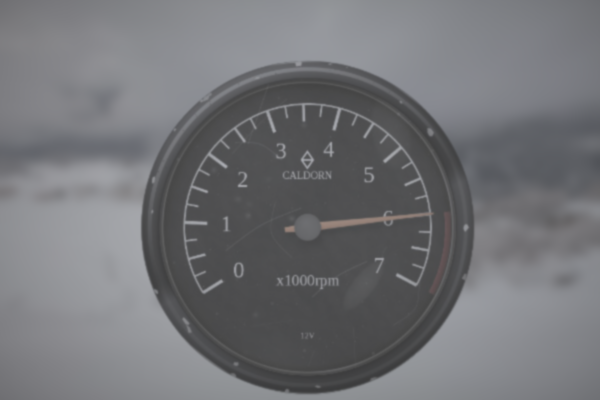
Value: 6000 rpm
